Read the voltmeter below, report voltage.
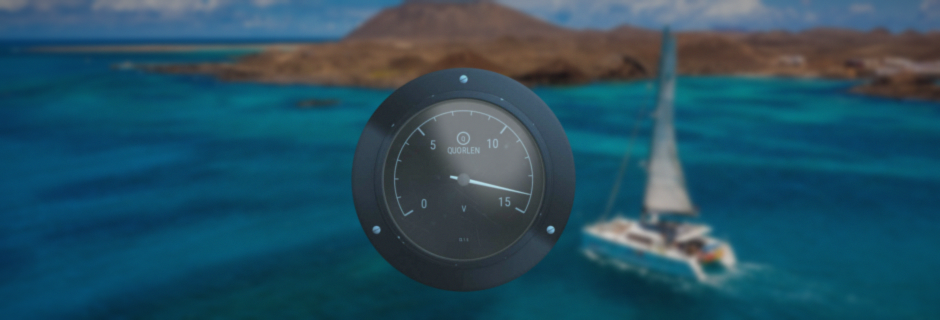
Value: 14 V
